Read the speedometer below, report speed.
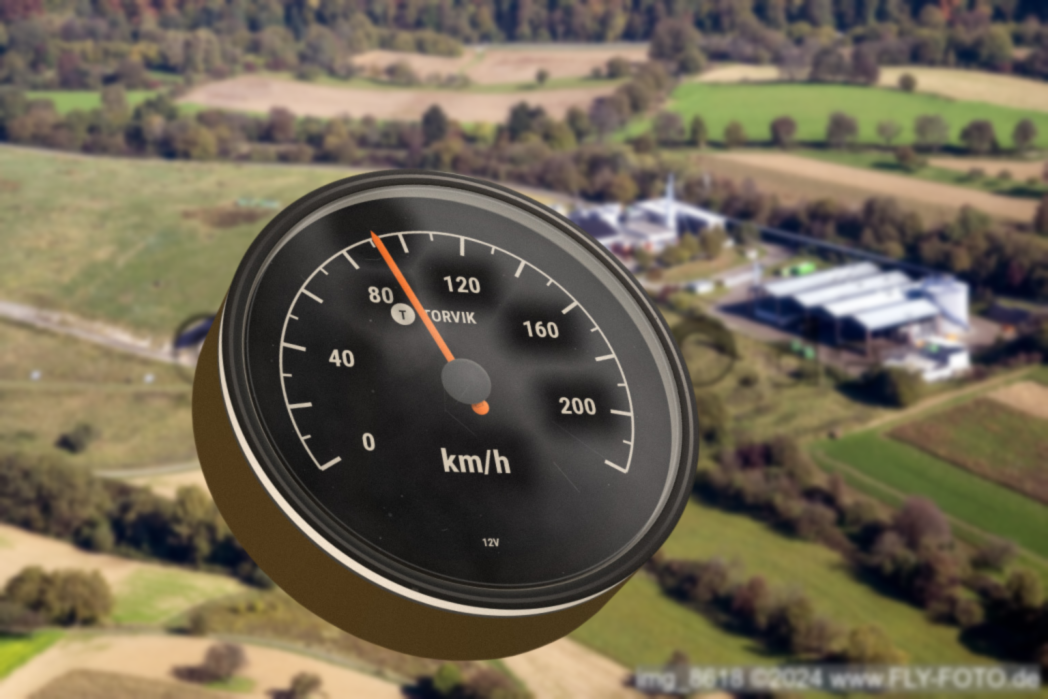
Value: 90 km/h
